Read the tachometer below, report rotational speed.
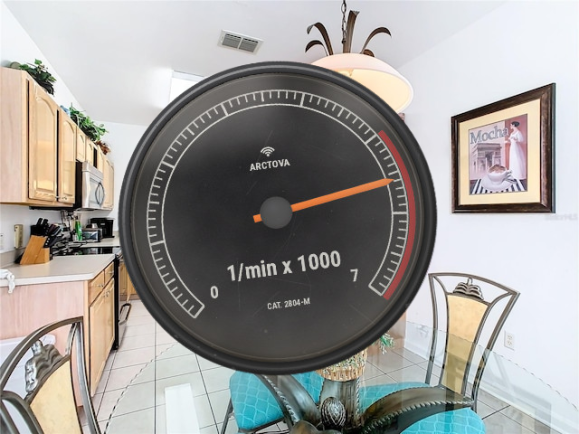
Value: 5600 rpm
